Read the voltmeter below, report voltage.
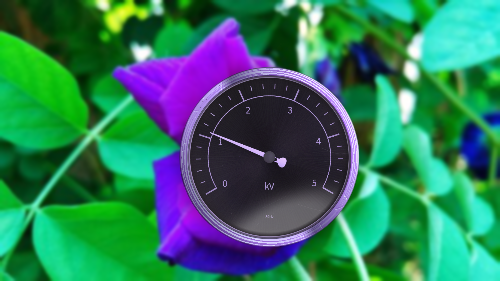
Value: 1.1 kV
